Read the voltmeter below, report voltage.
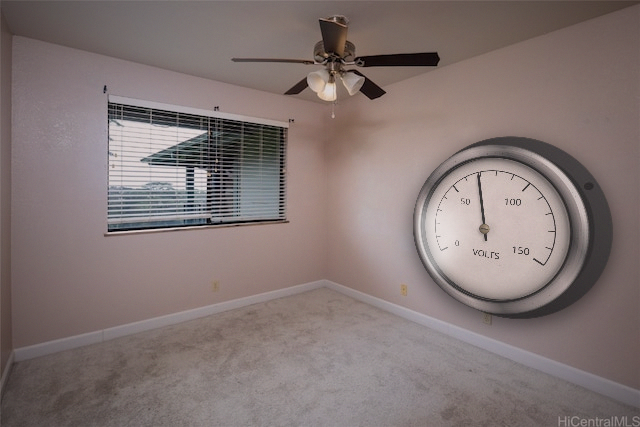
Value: 70 V
